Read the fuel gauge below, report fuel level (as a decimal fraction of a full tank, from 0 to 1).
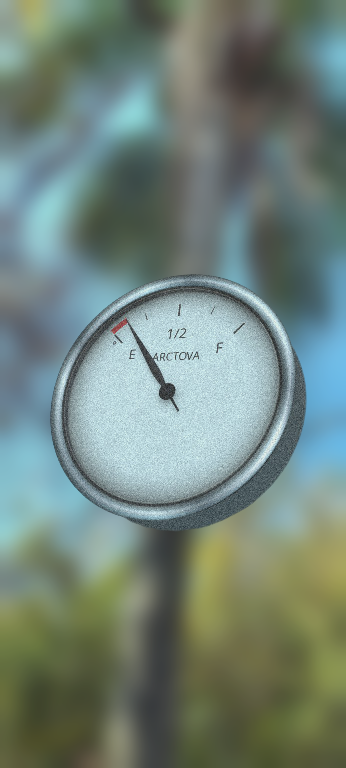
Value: 0.125
